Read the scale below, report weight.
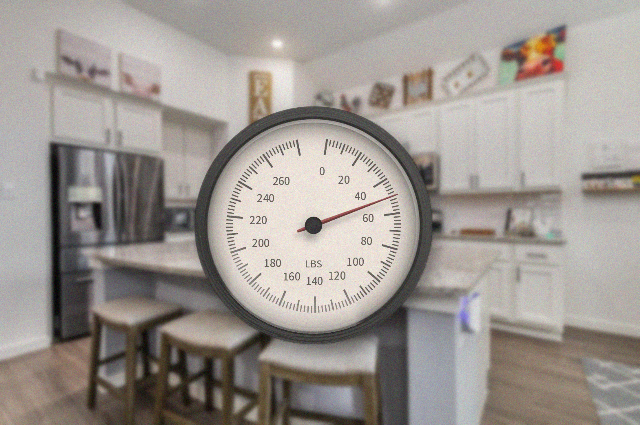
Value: 50 lb
